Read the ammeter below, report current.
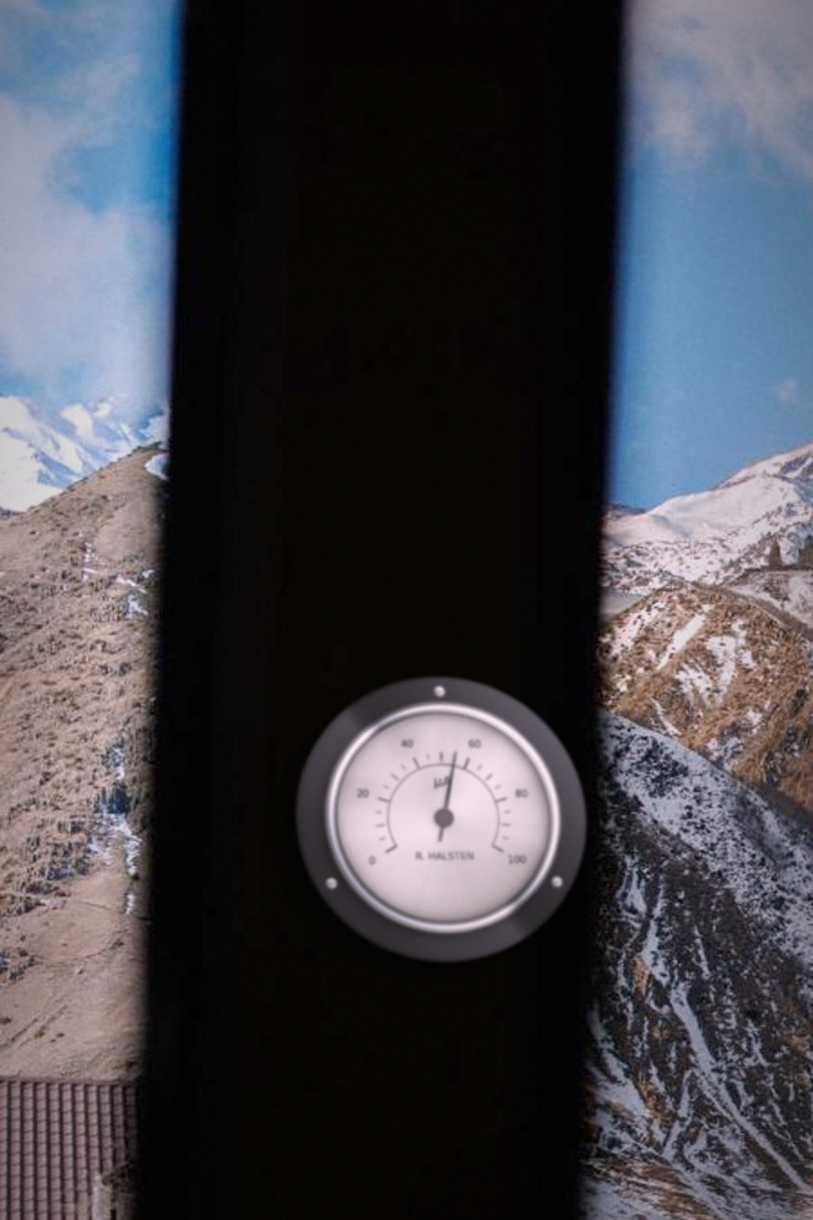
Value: 55 µA
